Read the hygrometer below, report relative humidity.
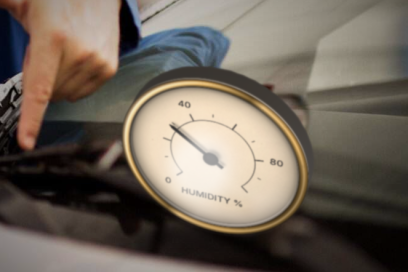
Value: 30 %
